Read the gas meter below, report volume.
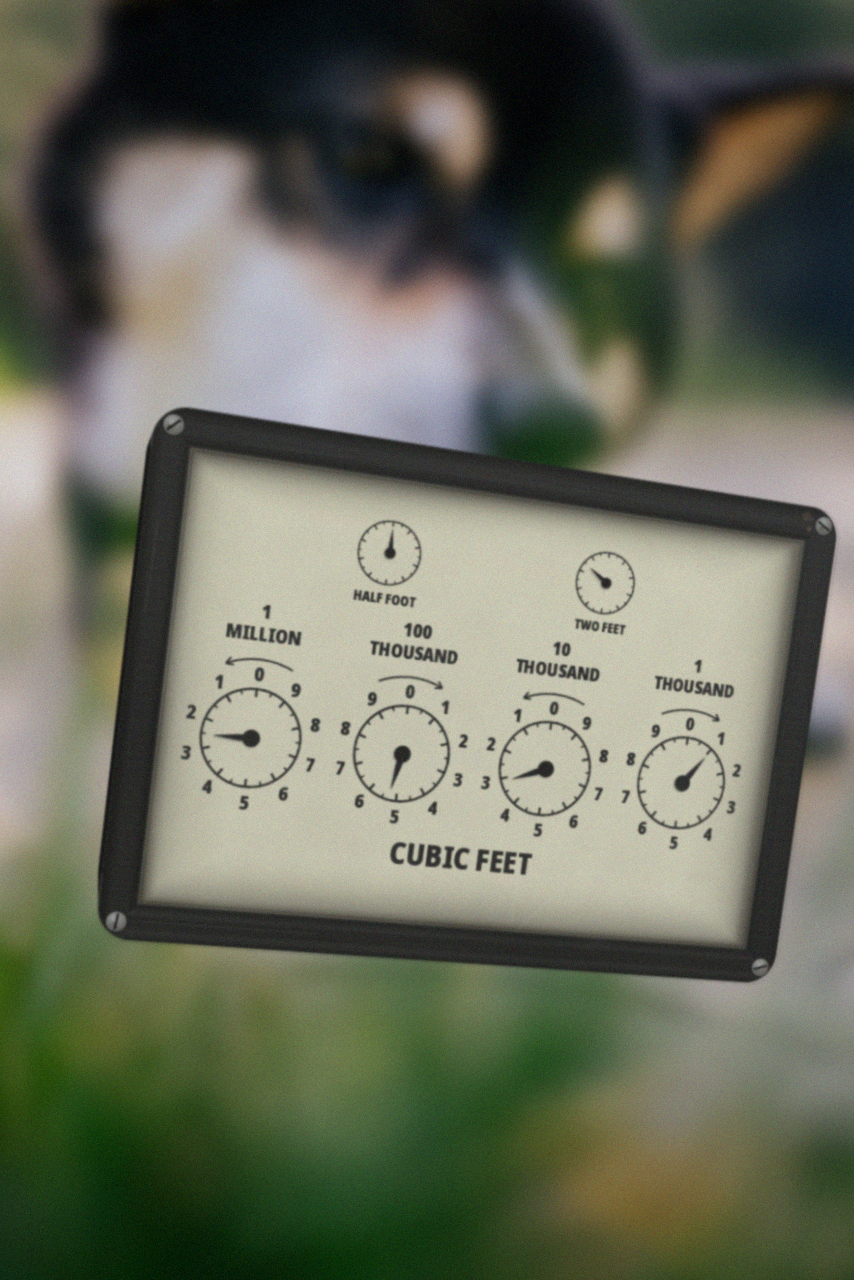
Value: 253100 ft³
